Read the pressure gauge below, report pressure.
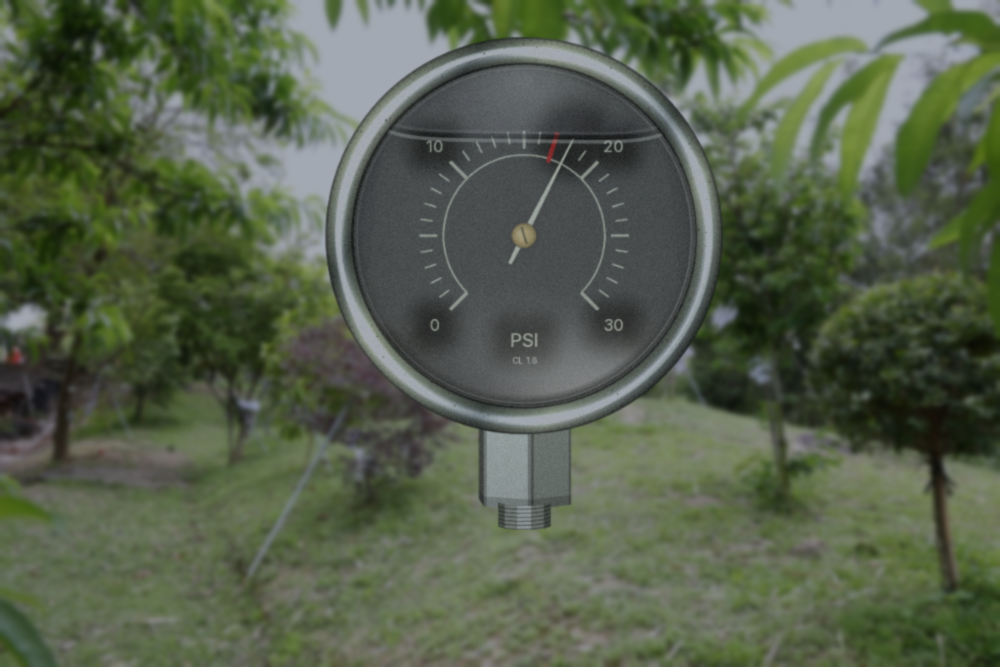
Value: 18 psi
